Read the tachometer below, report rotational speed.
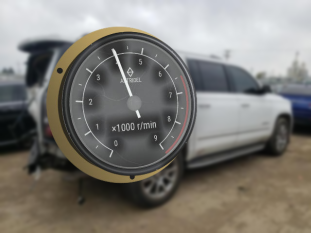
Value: 4000 rpm
